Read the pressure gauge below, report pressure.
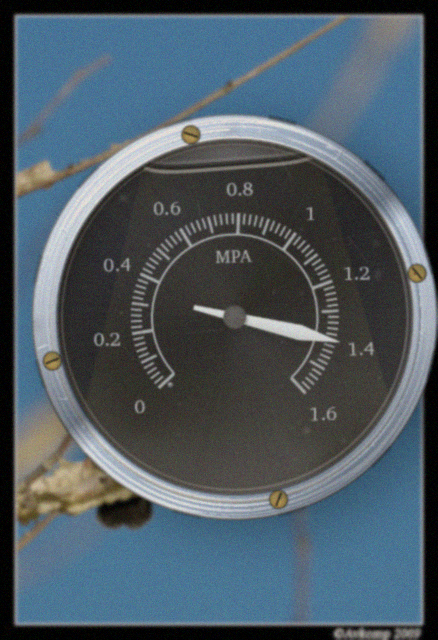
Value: 1.4 MPa
